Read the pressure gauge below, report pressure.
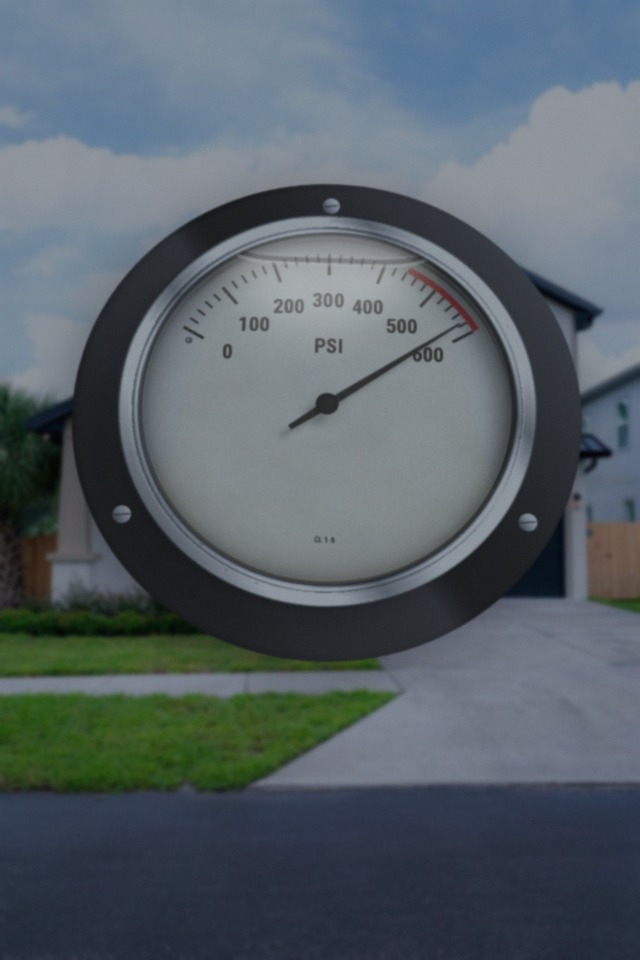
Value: 580 psi
